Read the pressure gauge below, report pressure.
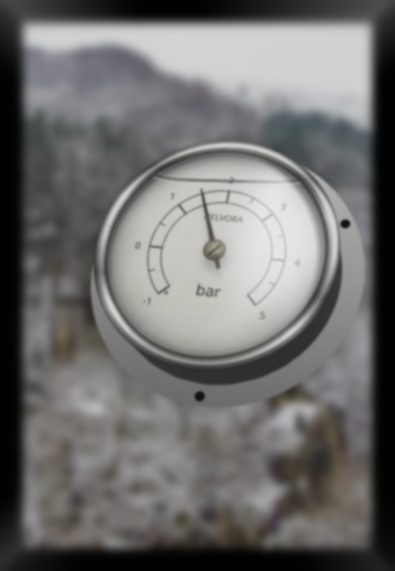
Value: 1.5 bar
